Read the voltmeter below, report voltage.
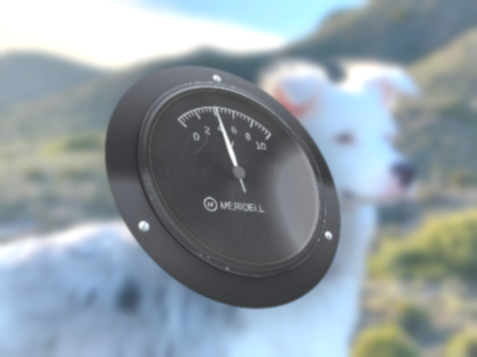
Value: 4 V
